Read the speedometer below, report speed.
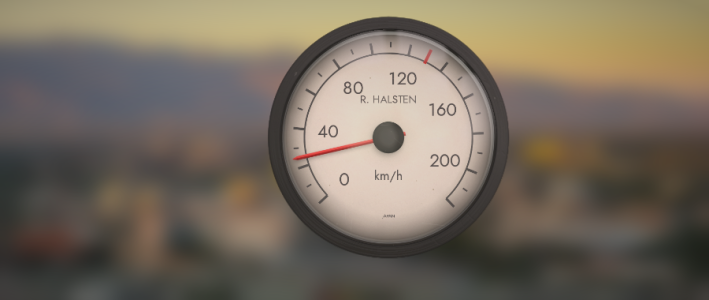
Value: 25 km/h
